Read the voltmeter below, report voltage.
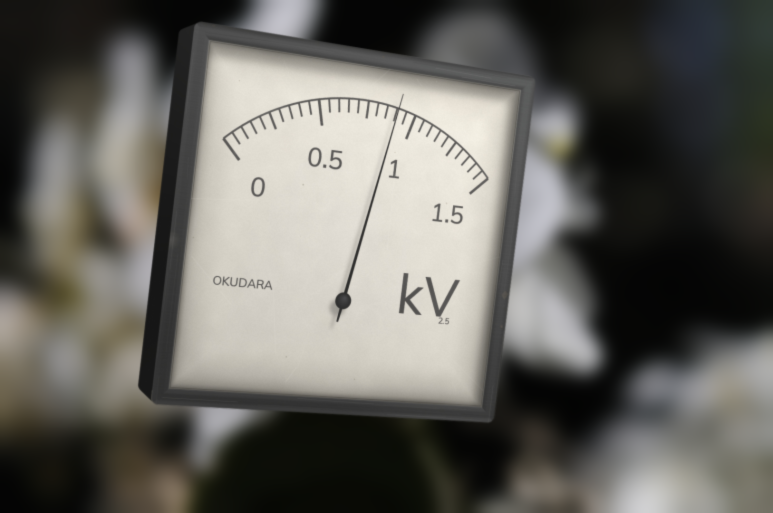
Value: 0.9 kV
